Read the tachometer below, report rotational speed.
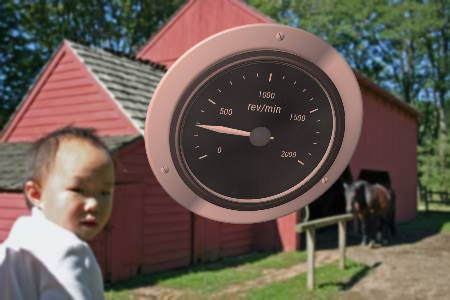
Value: 300 rpm
